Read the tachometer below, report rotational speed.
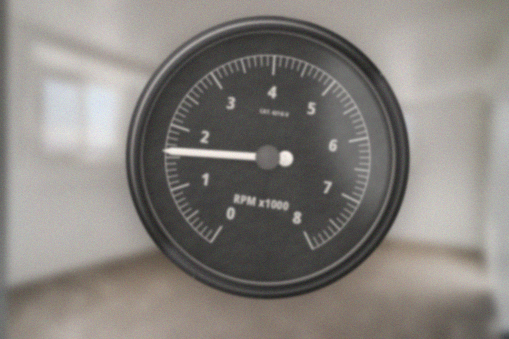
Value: 1600 rpm
